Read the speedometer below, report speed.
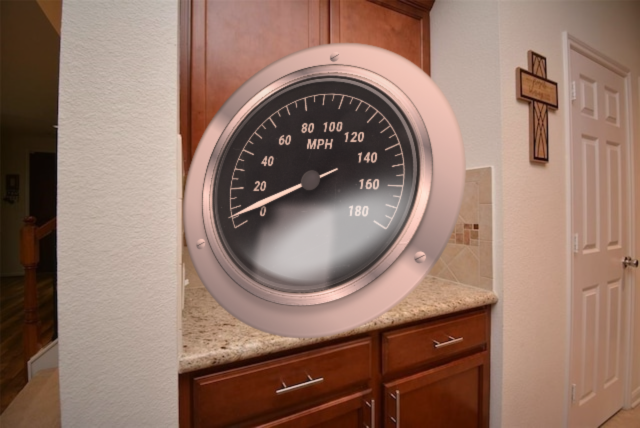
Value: 5 mph
